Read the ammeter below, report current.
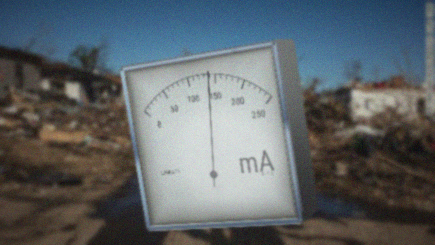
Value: 140 mA
